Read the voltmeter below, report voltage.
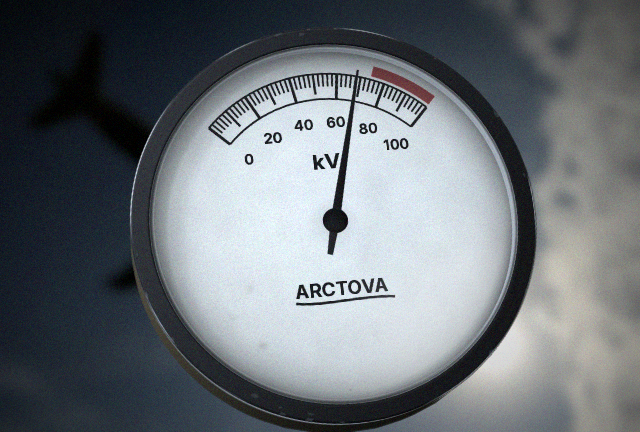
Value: 68 kV
